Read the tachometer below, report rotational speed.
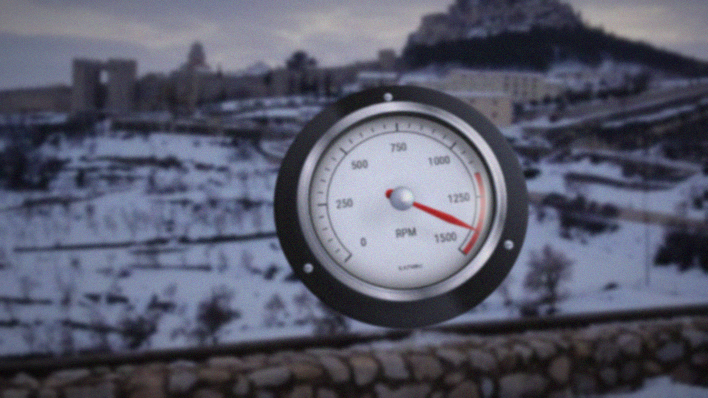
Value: 1400 rpm
